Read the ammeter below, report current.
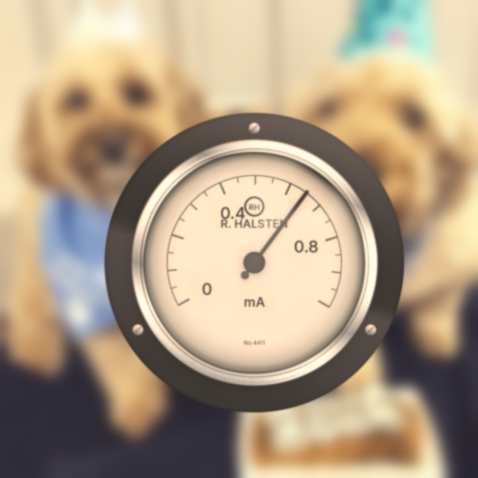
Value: 0.65 mA
